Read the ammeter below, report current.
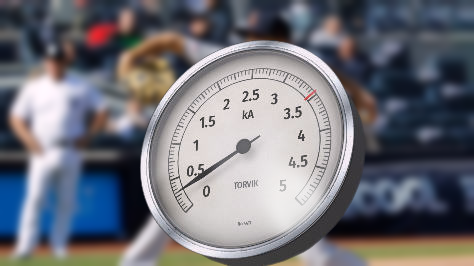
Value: 0.25 kA
